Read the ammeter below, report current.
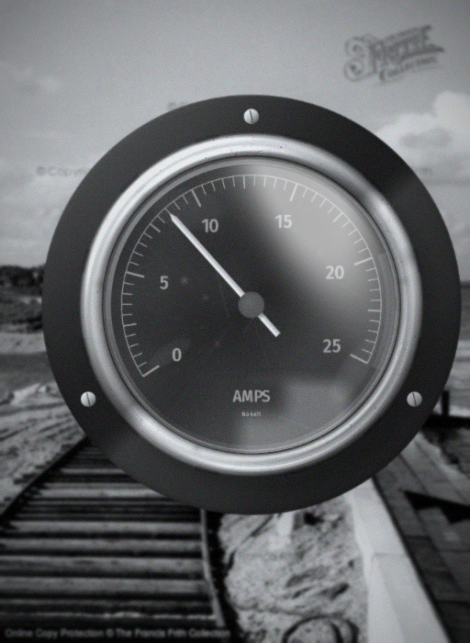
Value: 8.5 A
